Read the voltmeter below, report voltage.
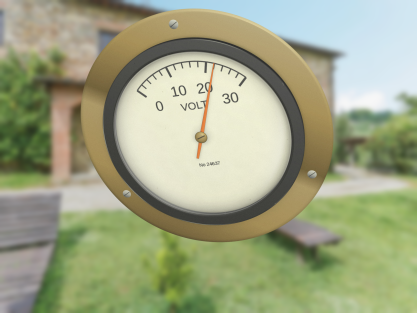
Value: 22 V
